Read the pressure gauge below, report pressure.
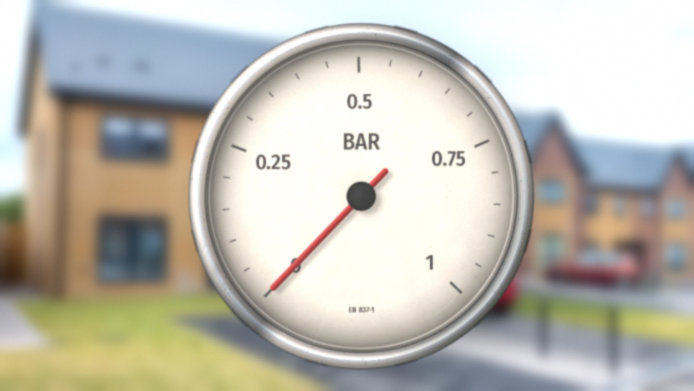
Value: 0 bar
